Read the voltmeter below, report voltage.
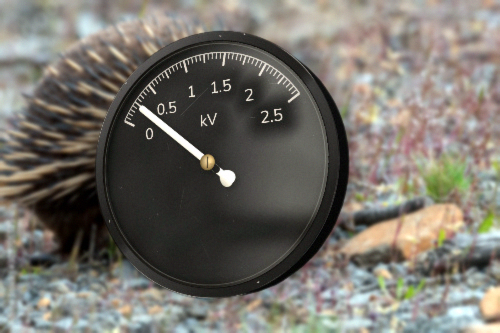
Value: 0.25 kV
